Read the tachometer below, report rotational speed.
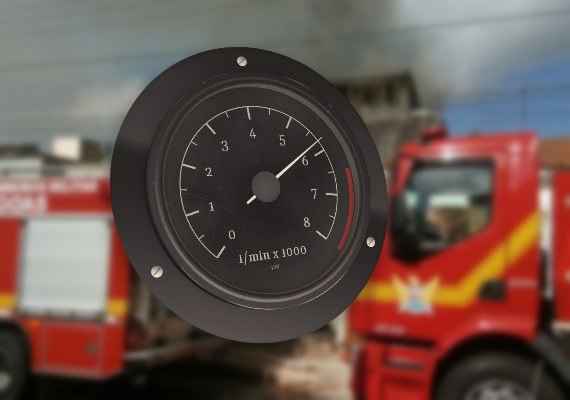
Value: 5750 rpm
